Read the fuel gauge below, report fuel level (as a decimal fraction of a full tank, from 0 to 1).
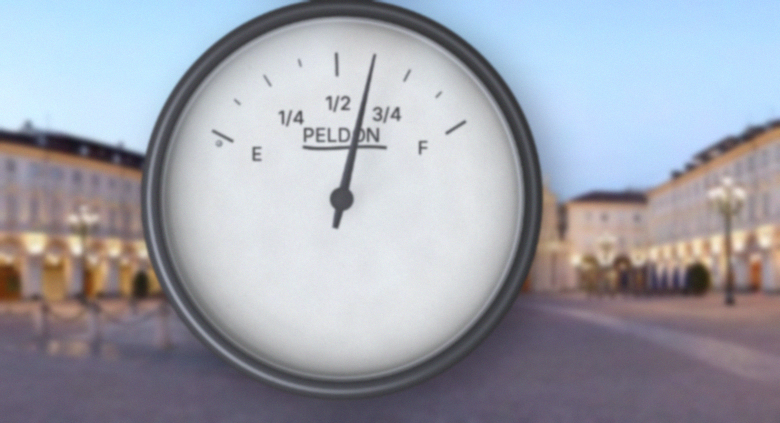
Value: 0.625
